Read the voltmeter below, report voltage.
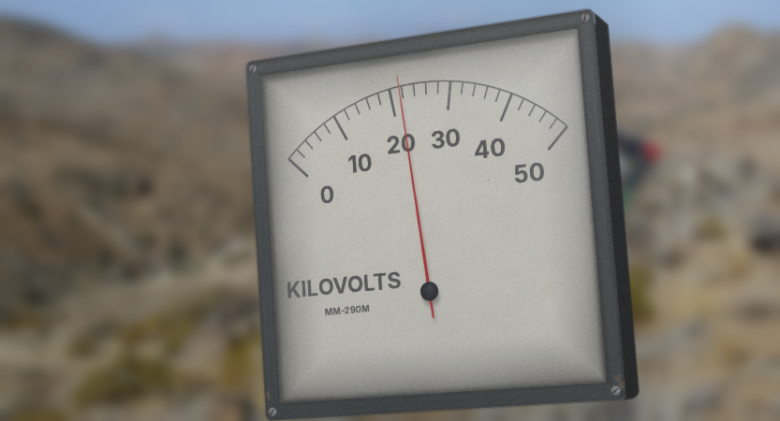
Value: 22 kV
